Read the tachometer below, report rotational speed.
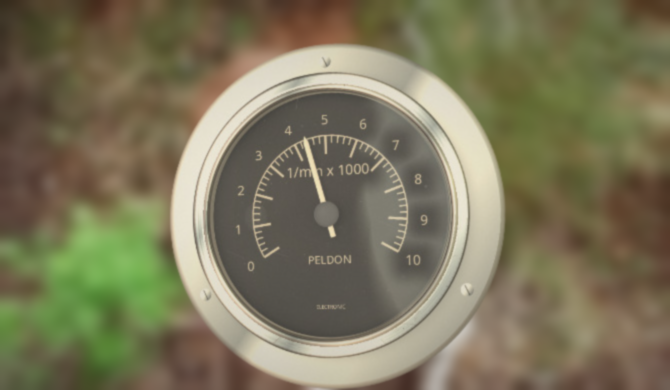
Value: 4400 rpm
